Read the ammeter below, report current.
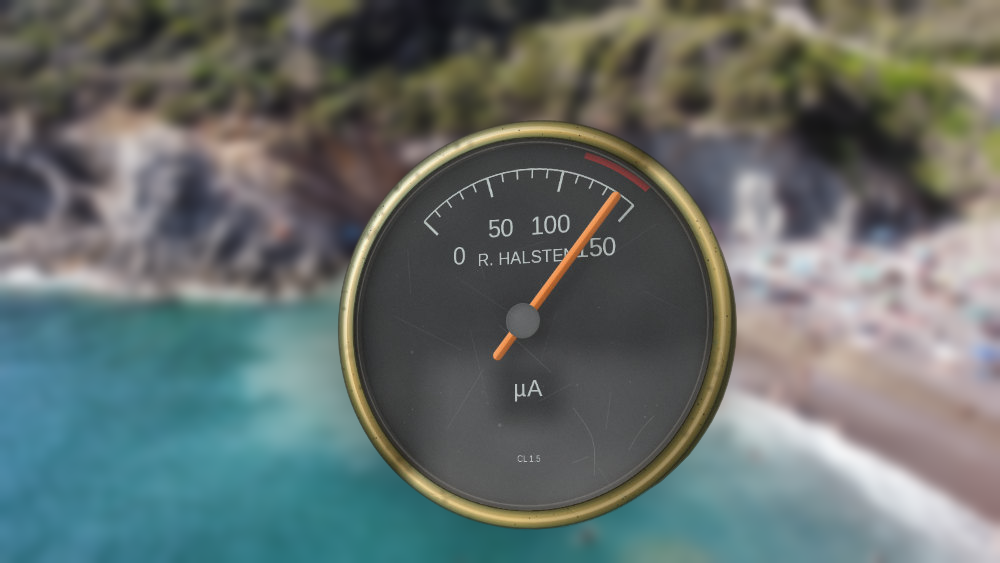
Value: 140 µA
